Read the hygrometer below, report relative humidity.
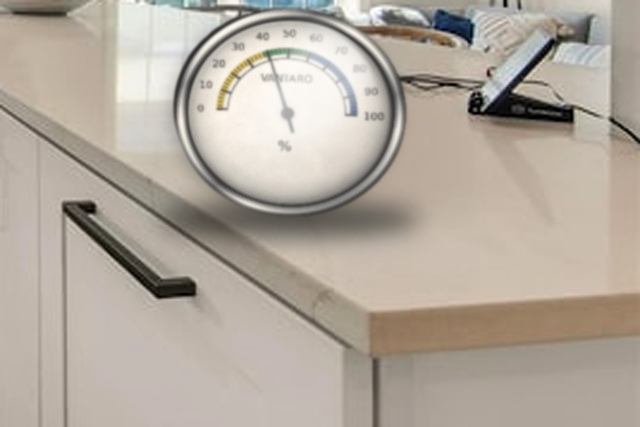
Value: 40 %
